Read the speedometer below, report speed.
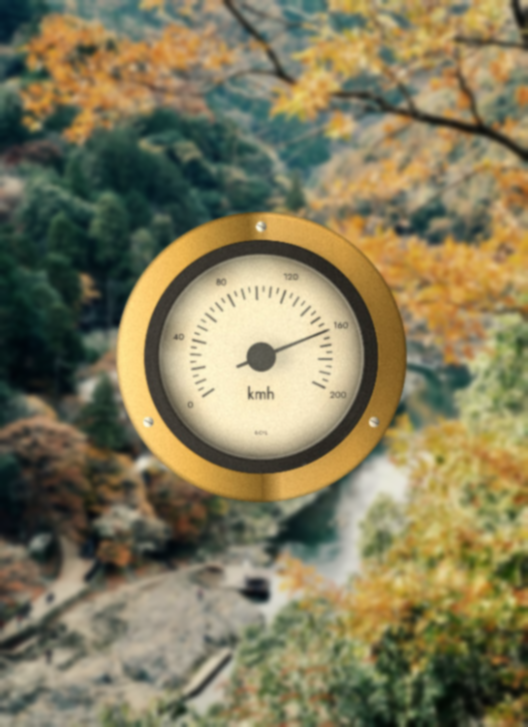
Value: 160 km/h
